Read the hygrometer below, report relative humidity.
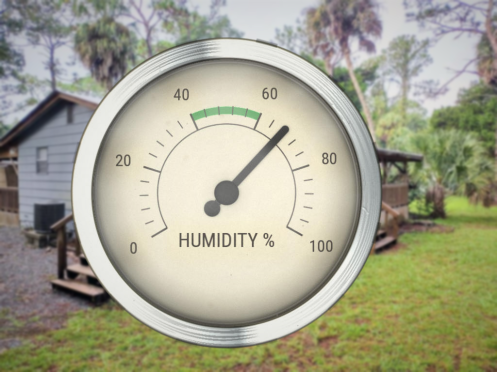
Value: 68 %
